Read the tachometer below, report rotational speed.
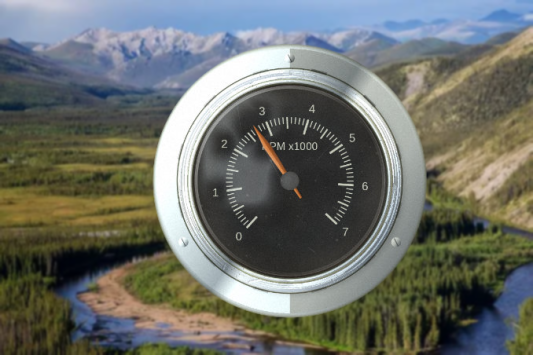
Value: 2700 rpm
